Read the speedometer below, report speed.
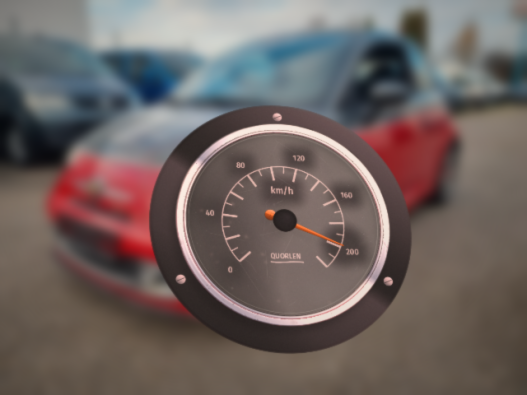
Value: 200 km/h
